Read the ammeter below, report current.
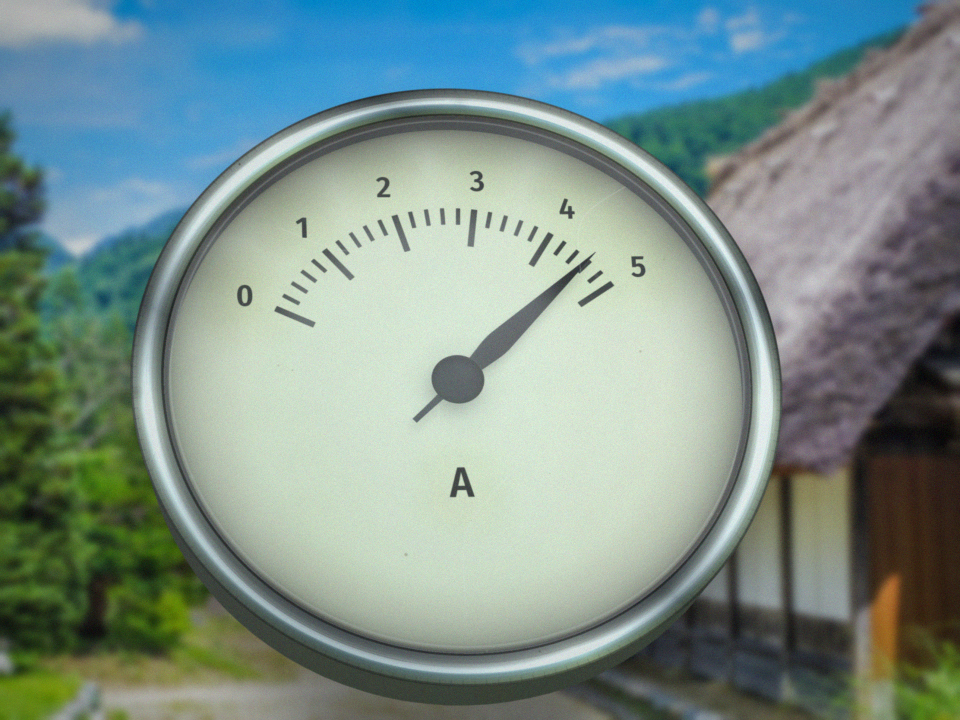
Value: 4.6 A
